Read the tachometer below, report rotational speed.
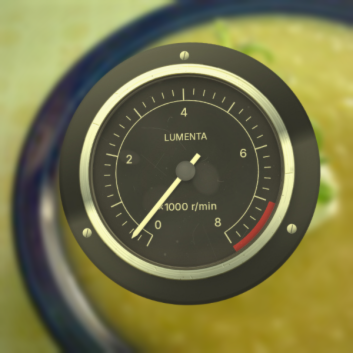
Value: 300 rpm
